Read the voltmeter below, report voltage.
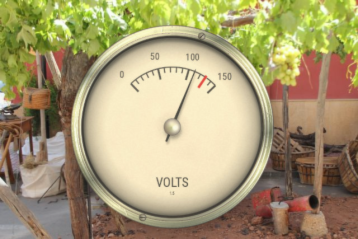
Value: 110 V
